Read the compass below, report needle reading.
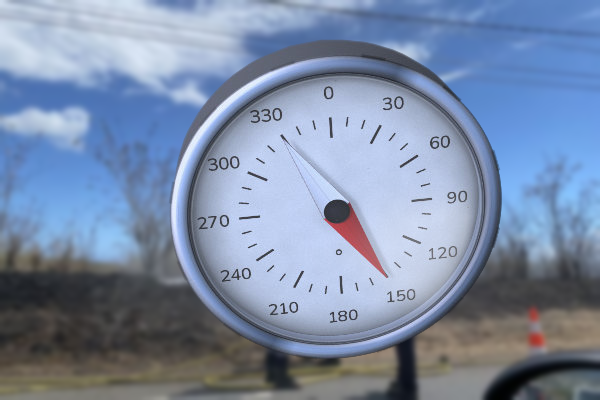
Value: 150 °
